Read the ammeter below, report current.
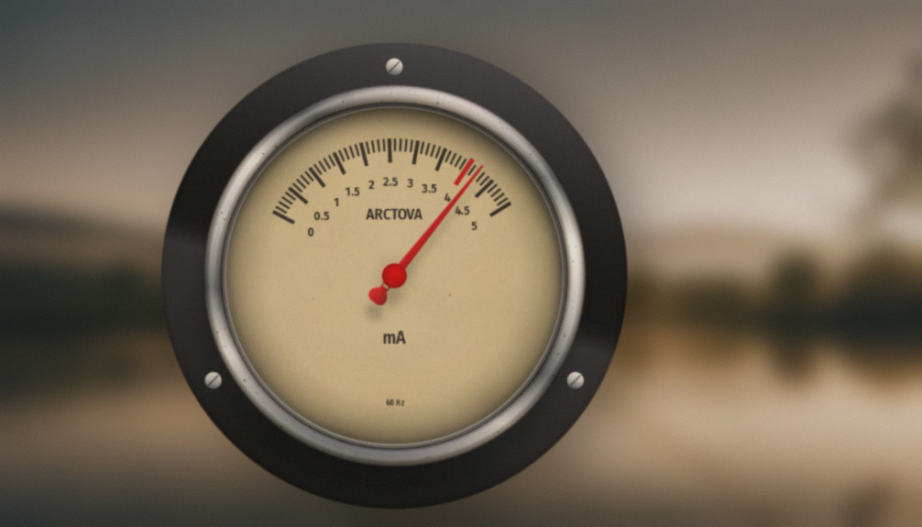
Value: 4.2 mA
